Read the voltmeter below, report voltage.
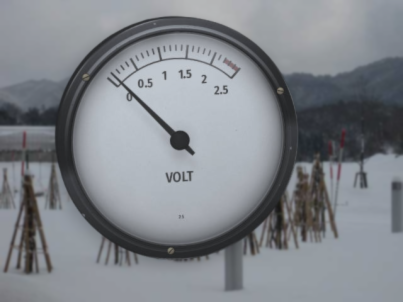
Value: 0.1 V
